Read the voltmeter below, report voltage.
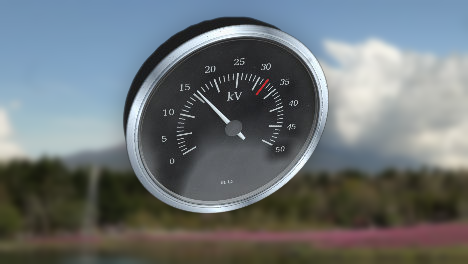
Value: 16 kV
